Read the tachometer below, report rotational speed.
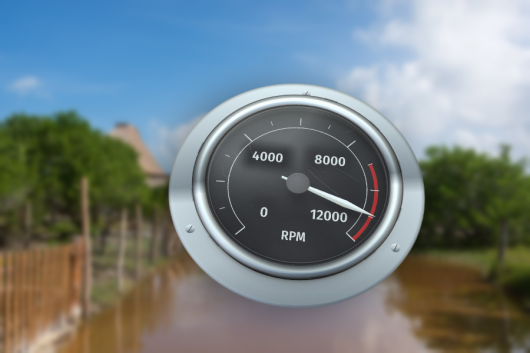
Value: 11000 rpm
